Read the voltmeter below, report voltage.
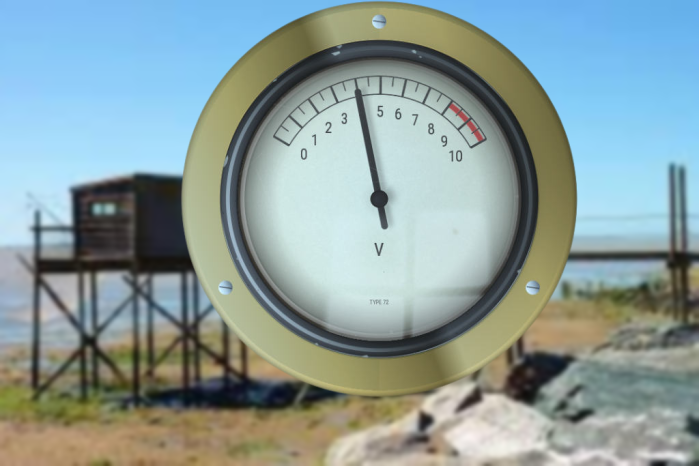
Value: 4 V
